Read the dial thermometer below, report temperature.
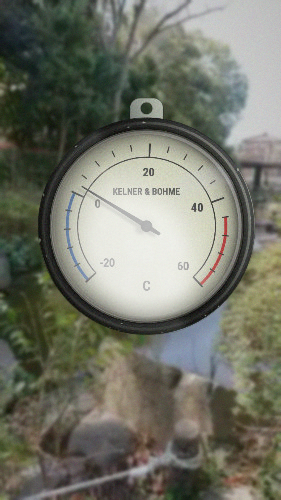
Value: 2 °C
